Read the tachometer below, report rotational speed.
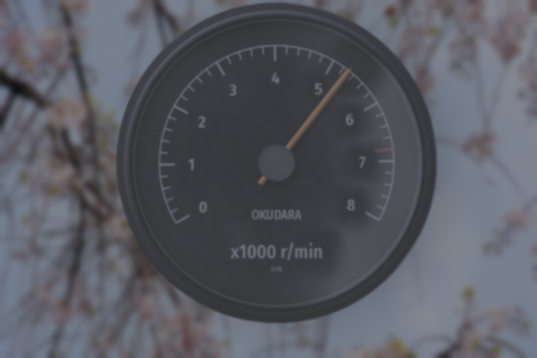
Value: 5300 rpm
